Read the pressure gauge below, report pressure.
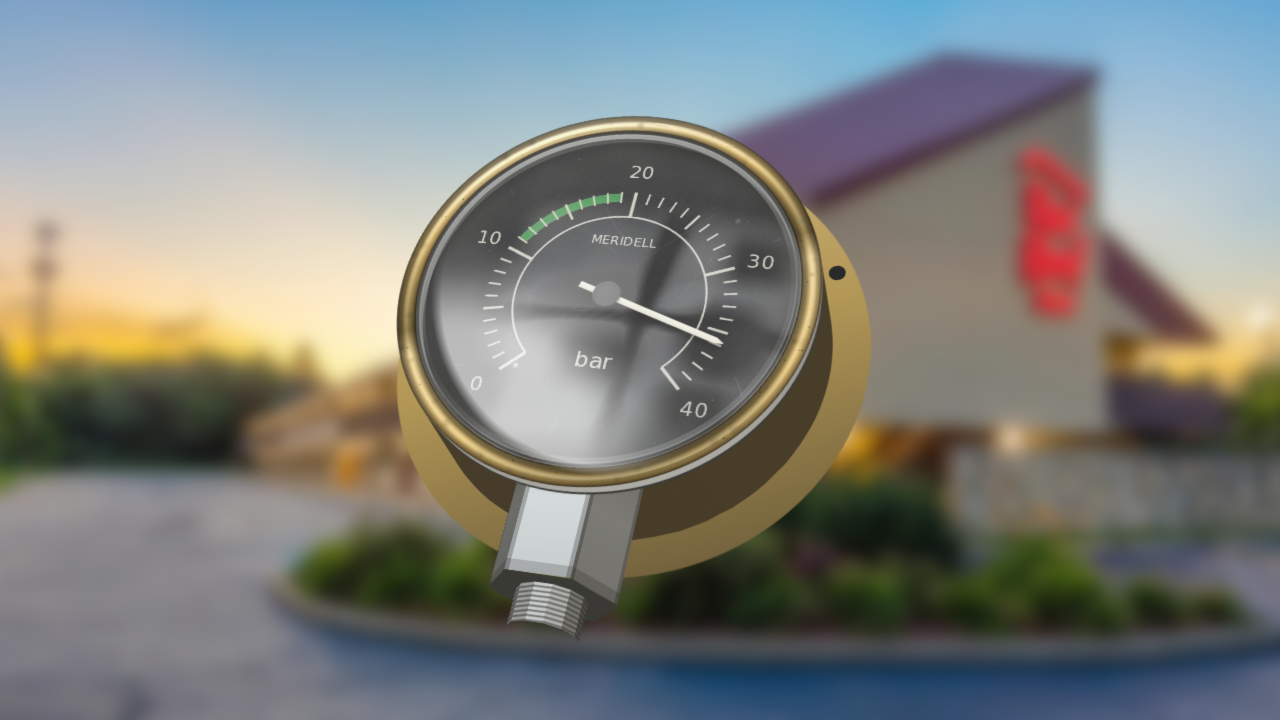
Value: 36 bar
